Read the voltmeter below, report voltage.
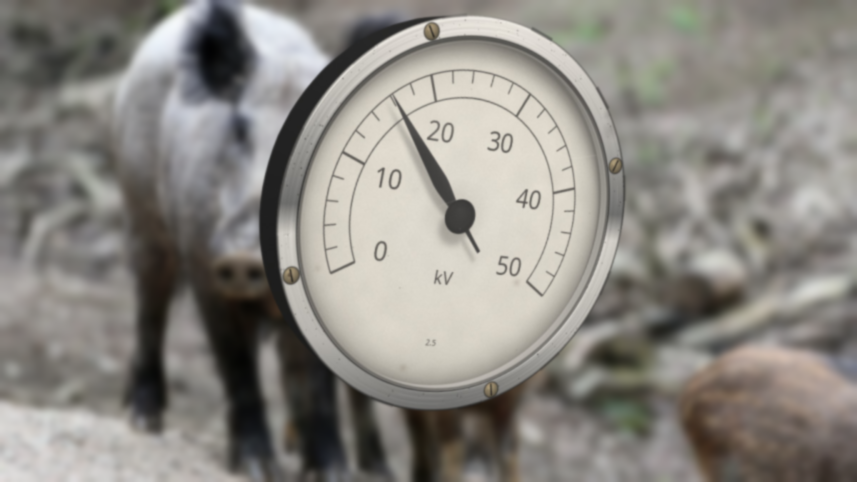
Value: 16 kV
